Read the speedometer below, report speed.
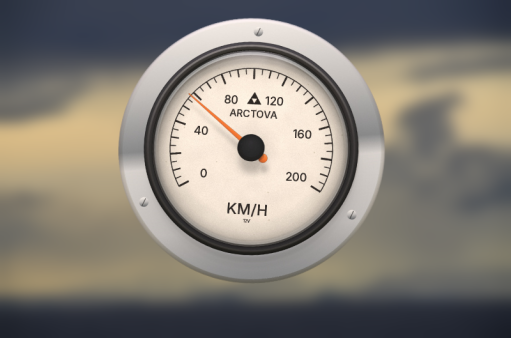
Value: 57.5 km/h
